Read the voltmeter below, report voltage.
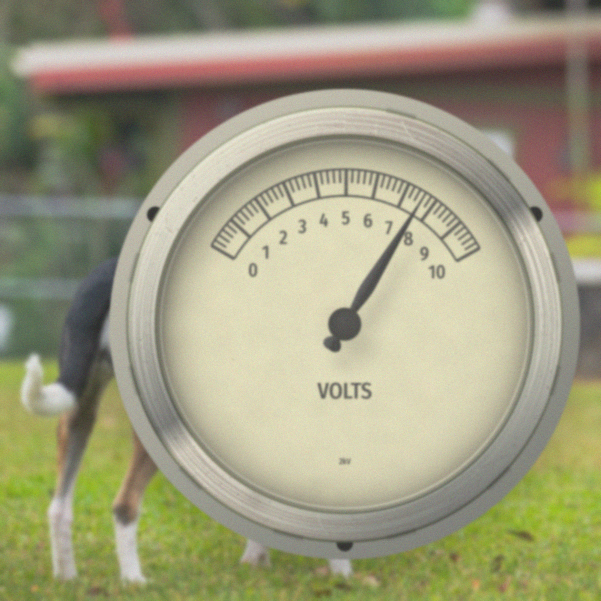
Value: 7.6 V
